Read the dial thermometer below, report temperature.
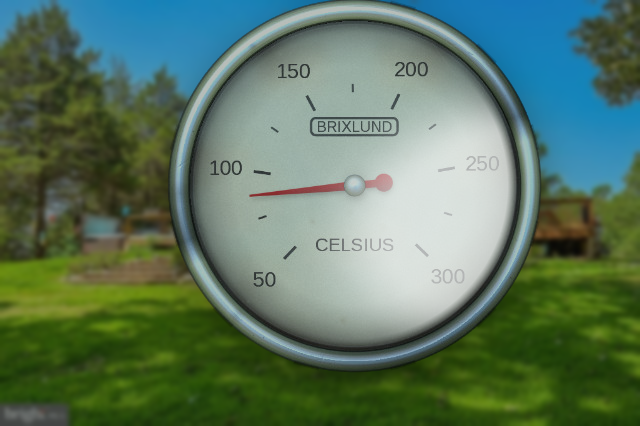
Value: 87.5 °C
